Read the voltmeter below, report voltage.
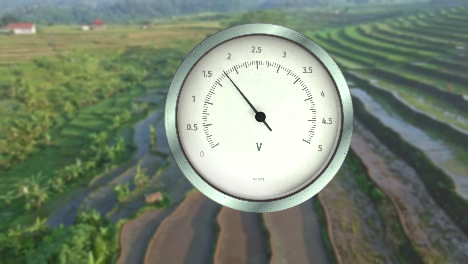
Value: 1.75 V
